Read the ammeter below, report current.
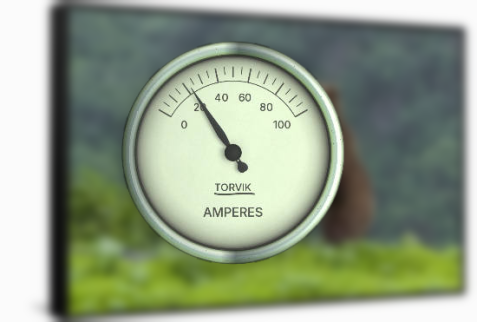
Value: 22.5 A
